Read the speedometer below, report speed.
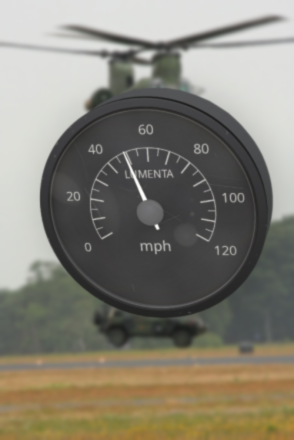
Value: 50 mph
